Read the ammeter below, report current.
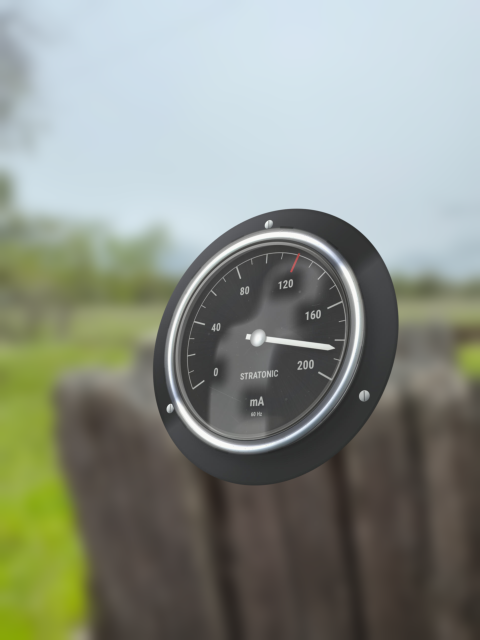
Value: 185 mA
